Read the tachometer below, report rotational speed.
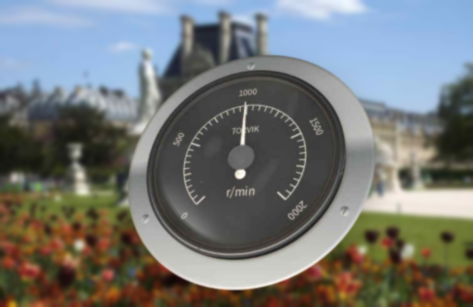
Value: 1000 rpm
